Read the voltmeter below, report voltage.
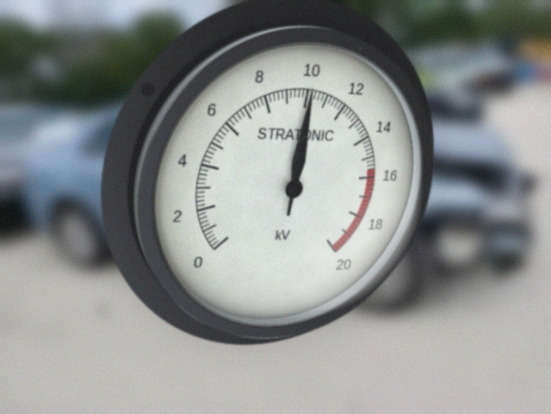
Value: 10 kV
